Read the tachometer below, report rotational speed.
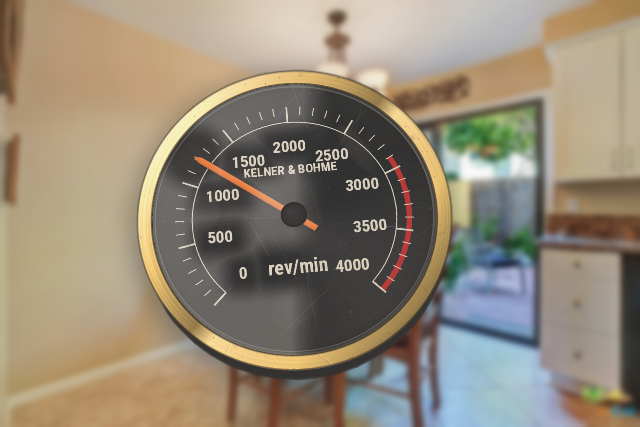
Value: 1200 rpm
